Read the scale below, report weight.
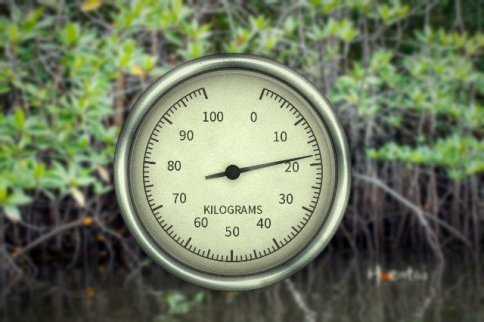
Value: 18 kg
